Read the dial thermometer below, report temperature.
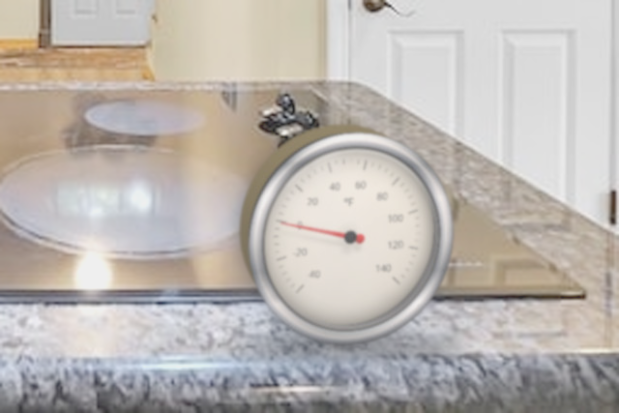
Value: 0 °F
